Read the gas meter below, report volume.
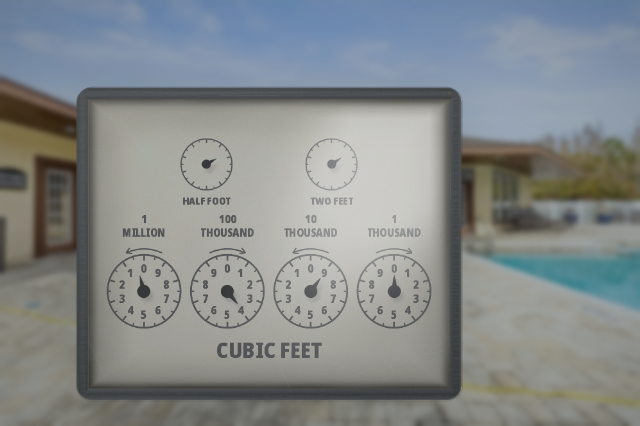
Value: 39000 ft³
